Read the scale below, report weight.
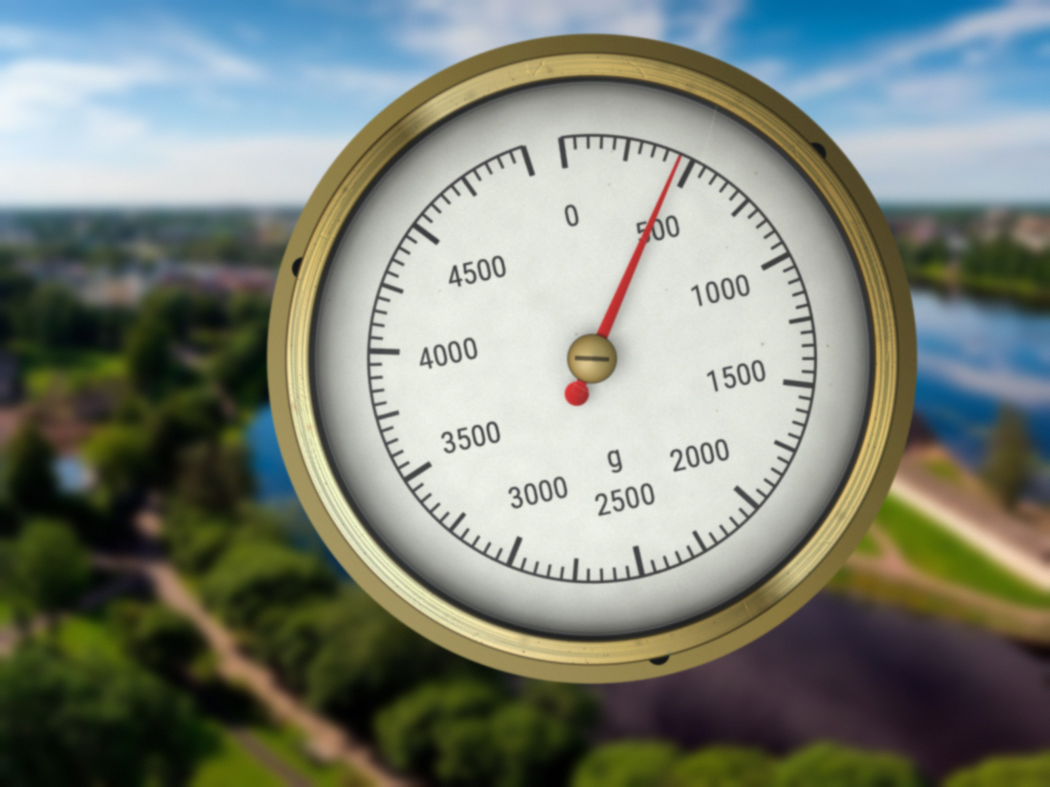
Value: 450 g
